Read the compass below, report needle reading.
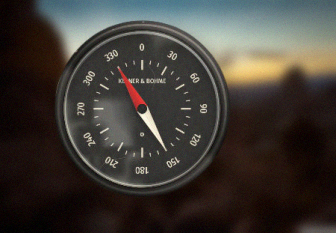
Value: 330 °
